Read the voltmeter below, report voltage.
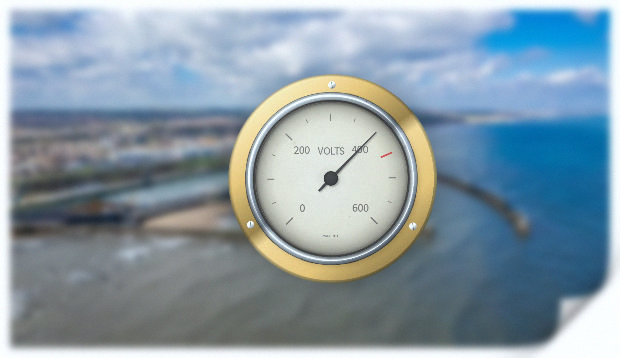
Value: 400 V
